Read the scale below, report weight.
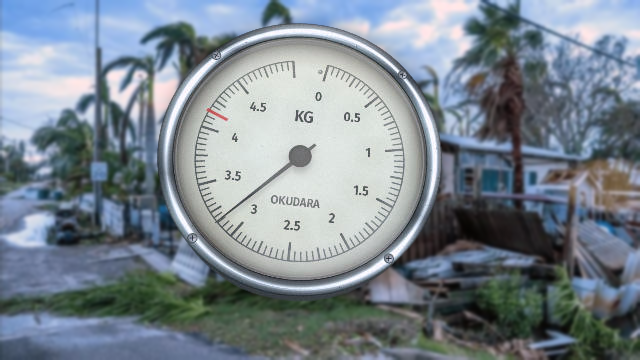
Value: 3.15 kg
